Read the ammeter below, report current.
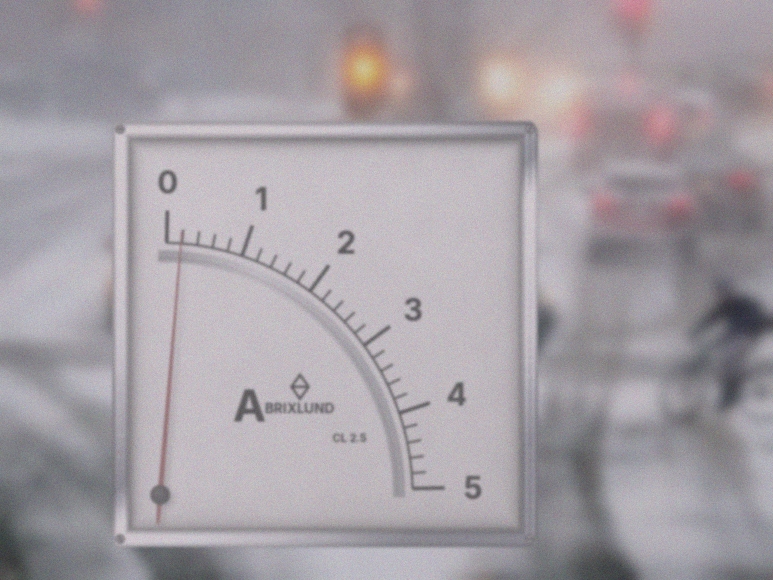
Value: 0.2 A
